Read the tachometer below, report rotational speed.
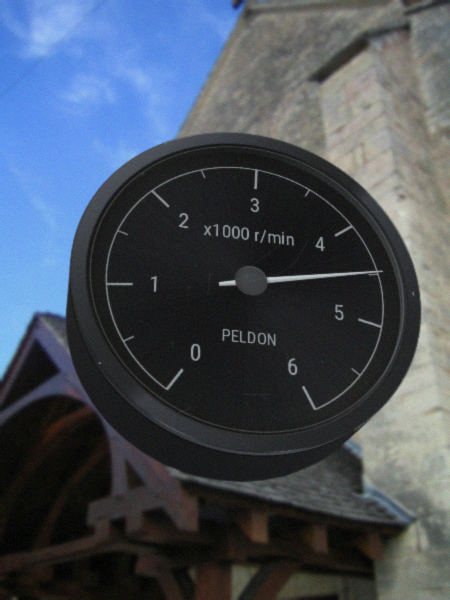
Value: 4500 rpm
